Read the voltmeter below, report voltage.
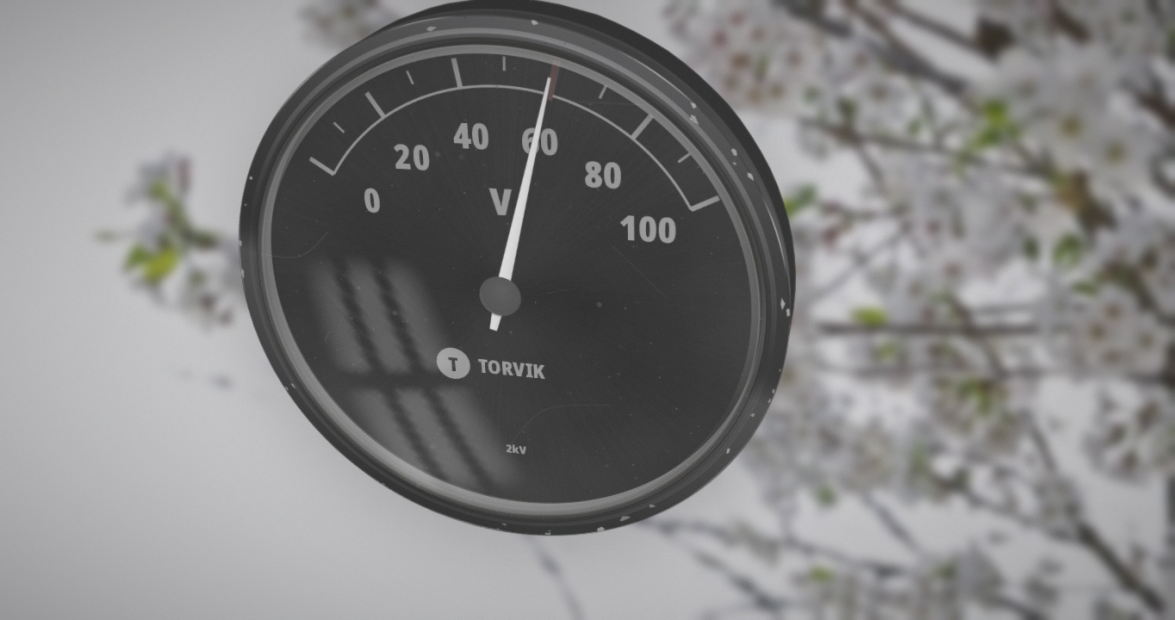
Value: 60 V
